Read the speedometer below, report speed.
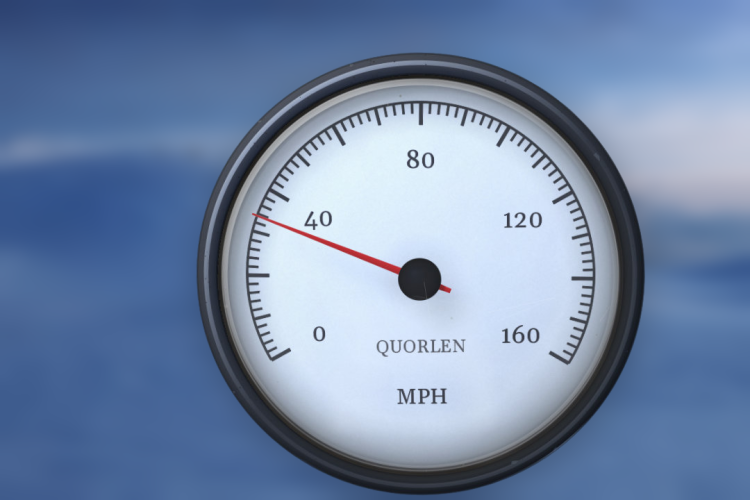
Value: 34 mph
